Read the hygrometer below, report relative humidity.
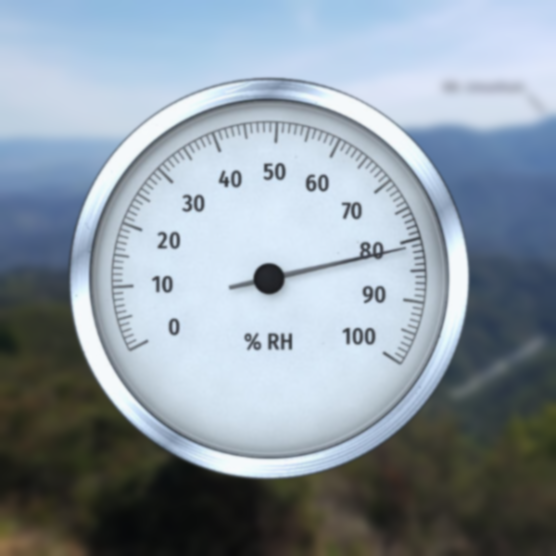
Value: 81 %
